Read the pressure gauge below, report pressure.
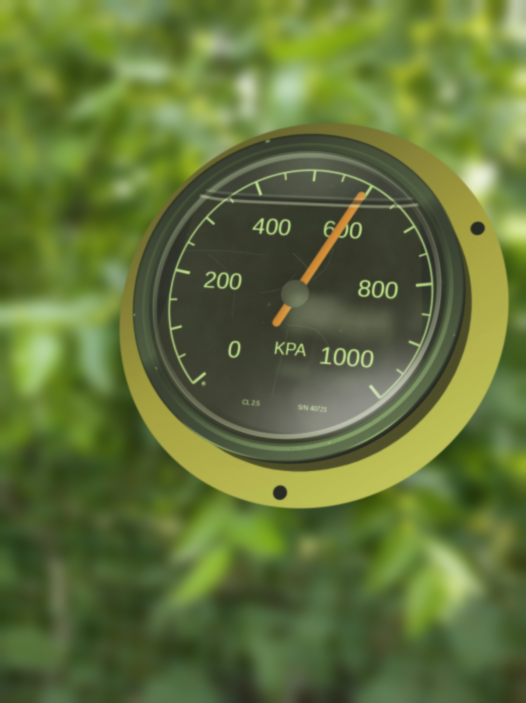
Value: 600 kPa
